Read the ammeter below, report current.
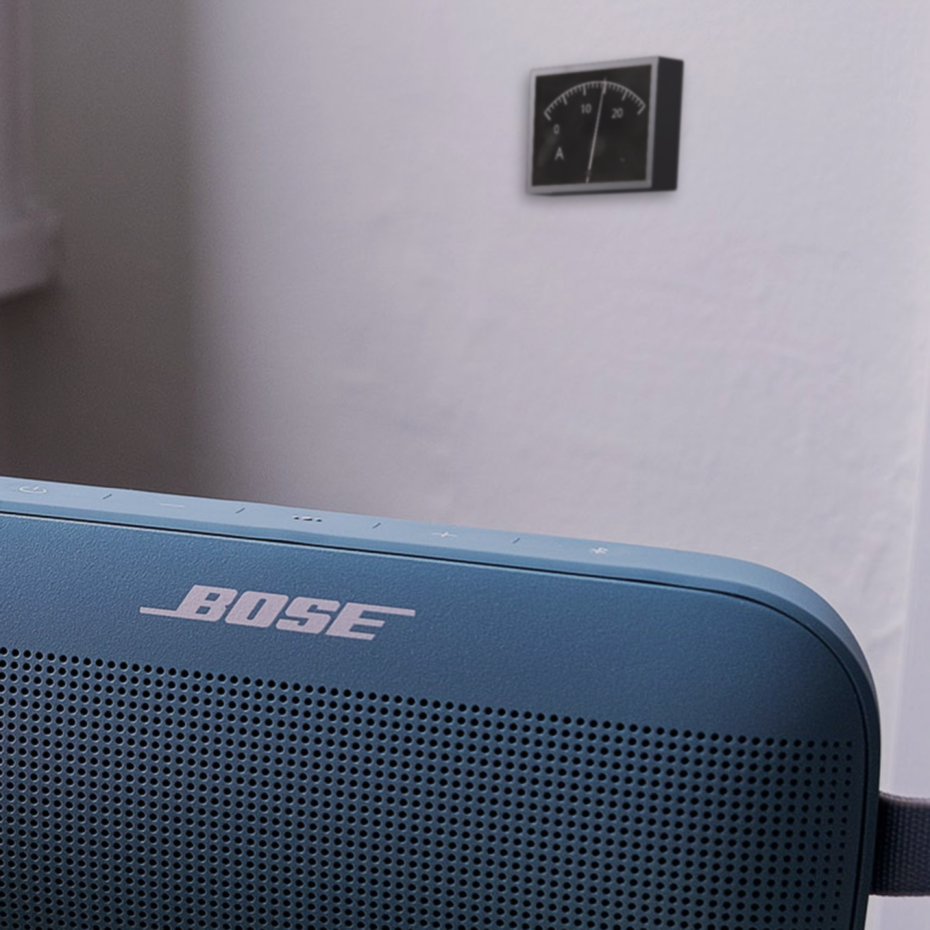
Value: 15 A
